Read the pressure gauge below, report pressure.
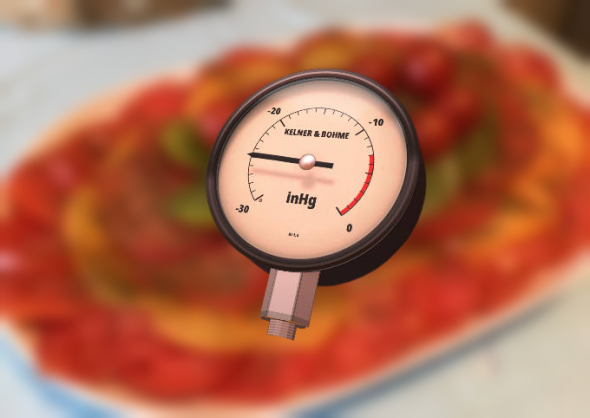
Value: -25 inHg
